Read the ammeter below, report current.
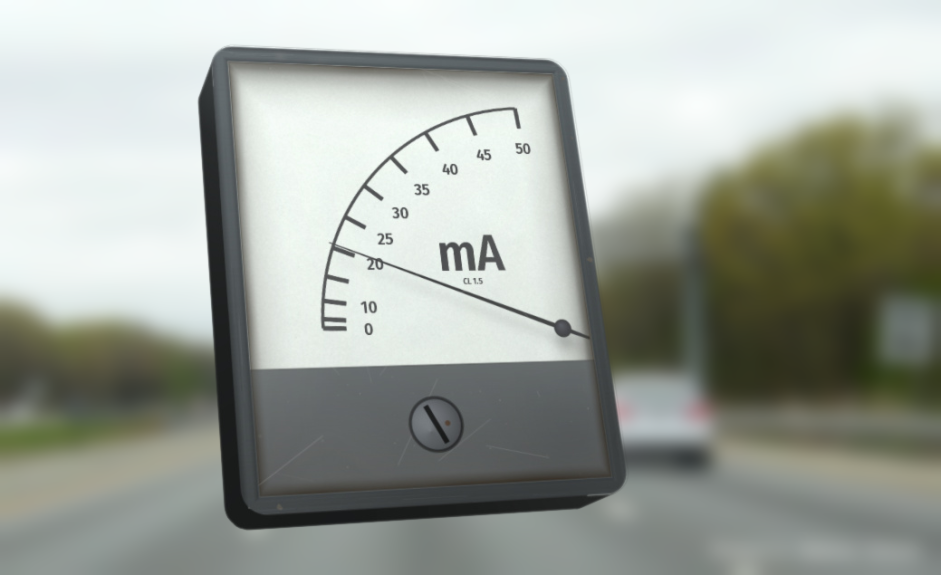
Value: 20 mA
